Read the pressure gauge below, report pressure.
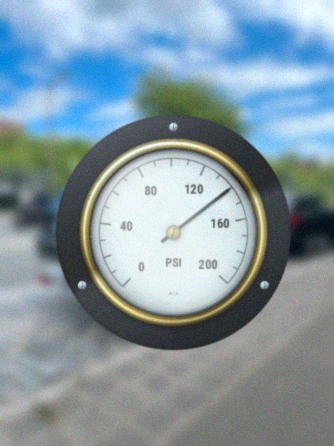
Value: 140 psi
